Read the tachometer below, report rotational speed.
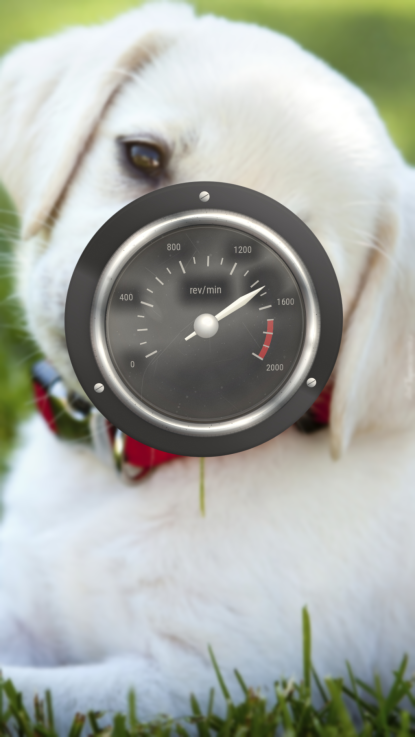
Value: 1450 rpm
